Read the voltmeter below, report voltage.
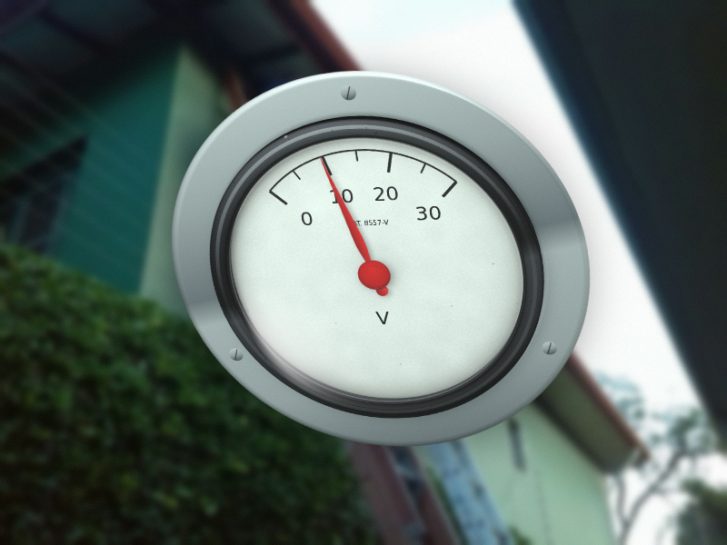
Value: 10 V
